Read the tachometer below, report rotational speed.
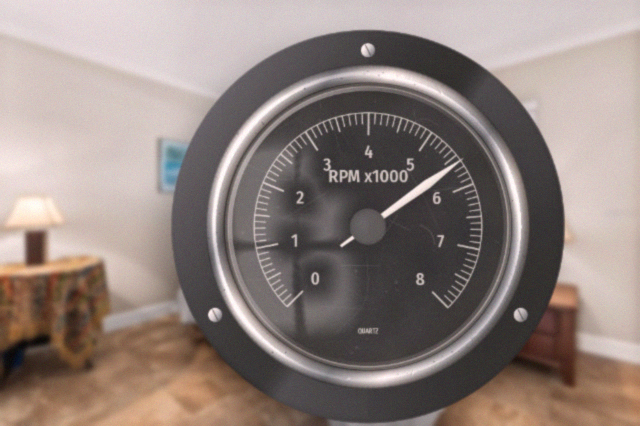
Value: 5600 rpm
